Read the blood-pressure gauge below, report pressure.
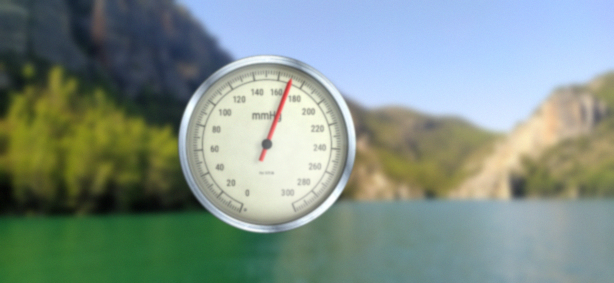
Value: 170 mmHg
